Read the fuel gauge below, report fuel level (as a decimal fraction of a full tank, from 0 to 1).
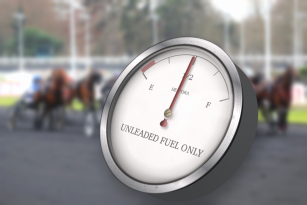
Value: 0.5
